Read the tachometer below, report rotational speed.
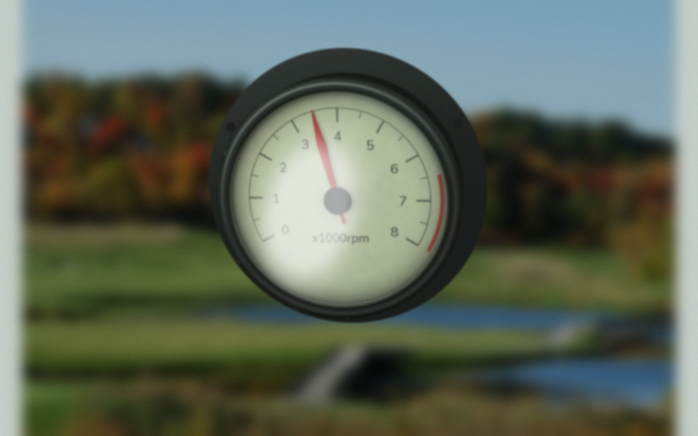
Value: 3500 rpm
